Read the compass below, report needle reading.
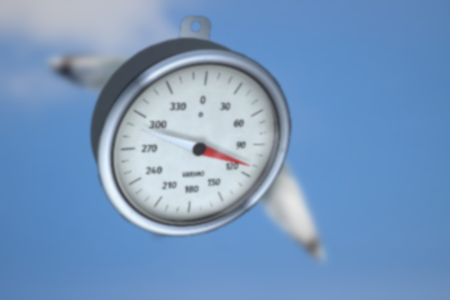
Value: 110 °
